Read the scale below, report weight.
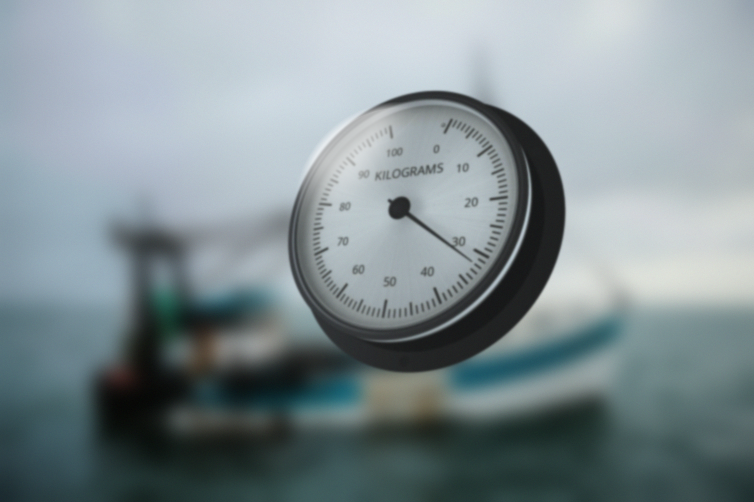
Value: 32 kg
